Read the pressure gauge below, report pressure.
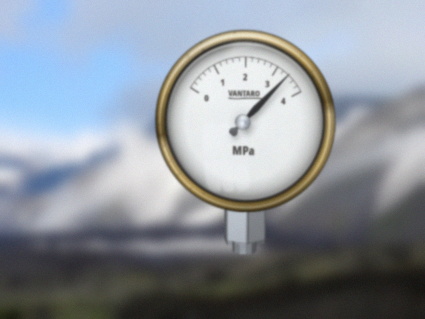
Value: 3.4 MPa
